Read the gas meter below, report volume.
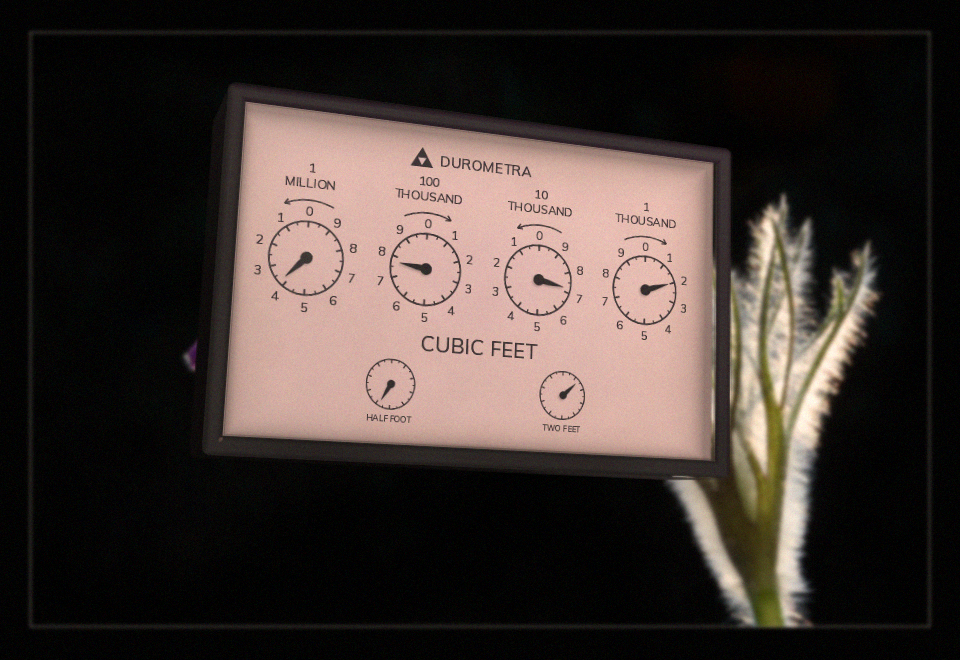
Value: 377200 ft³
